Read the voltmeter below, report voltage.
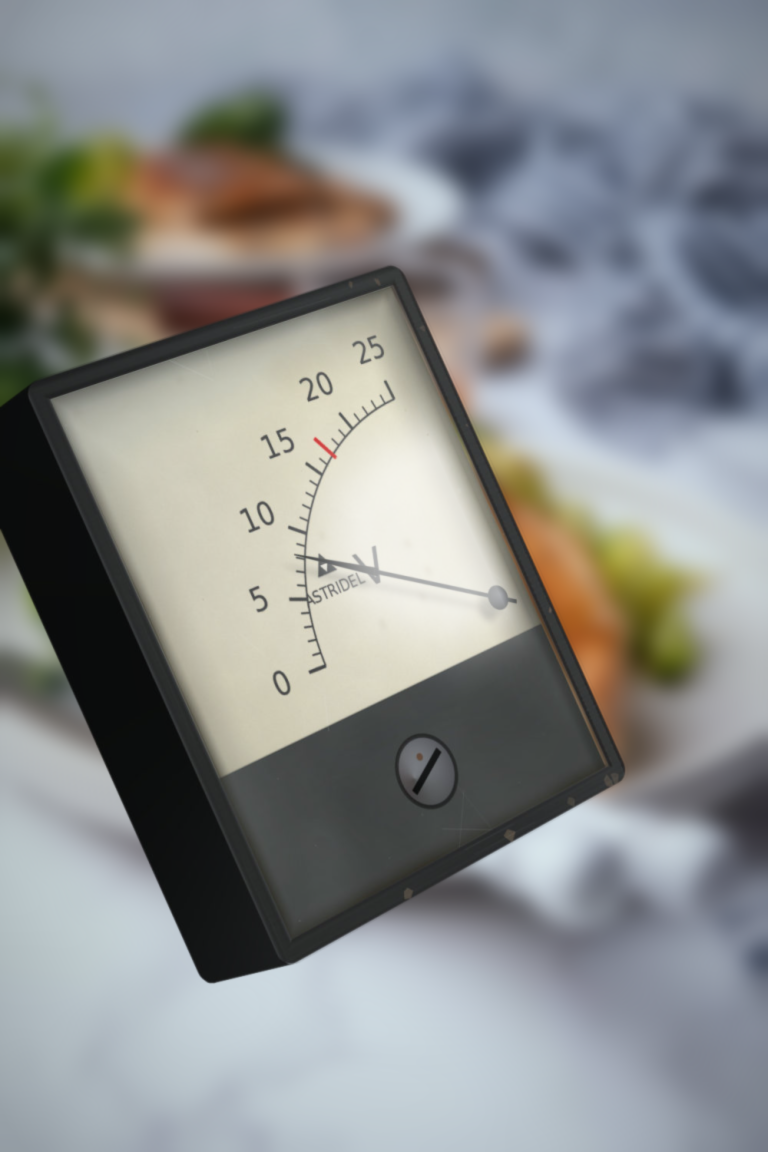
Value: 8 V
